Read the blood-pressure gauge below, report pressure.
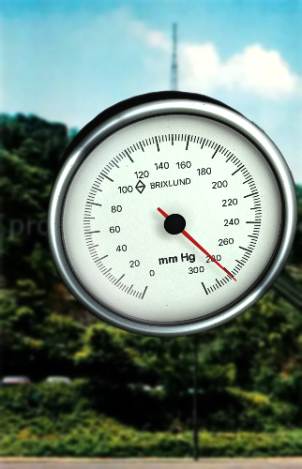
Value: 280 mmHg
